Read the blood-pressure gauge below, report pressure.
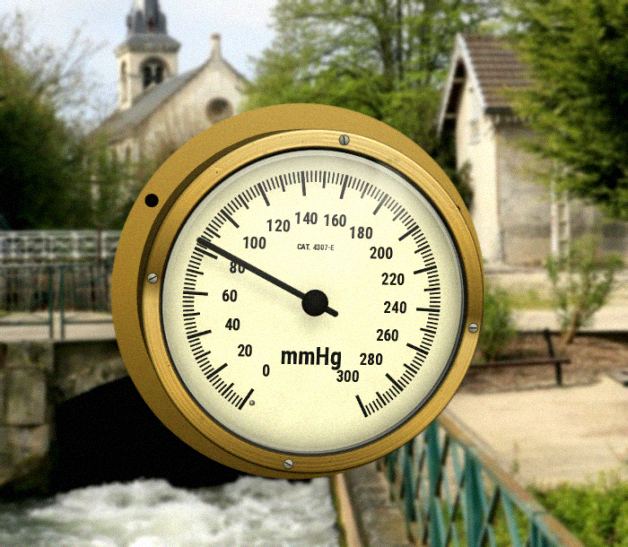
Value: 84 mmHg
